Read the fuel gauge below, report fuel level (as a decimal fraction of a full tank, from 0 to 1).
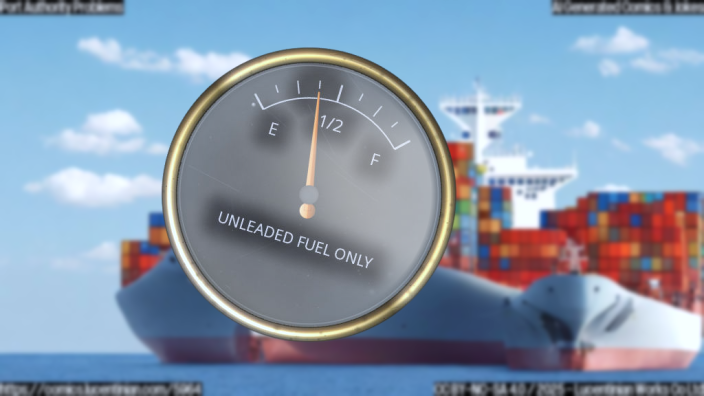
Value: 0.375
